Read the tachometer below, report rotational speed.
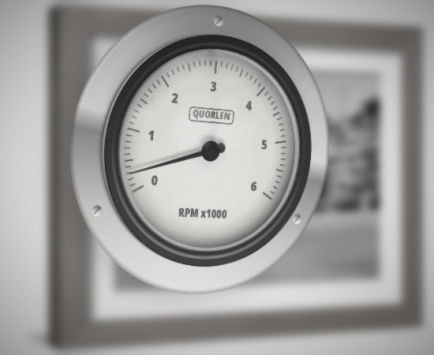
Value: 300 rpm
